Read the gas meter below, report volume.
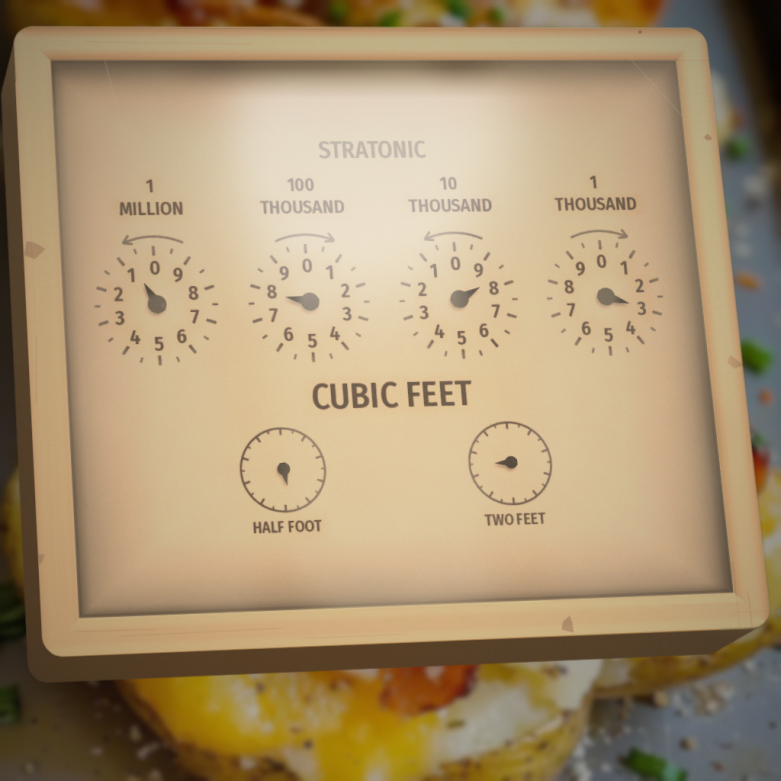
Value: 78300 ft³
